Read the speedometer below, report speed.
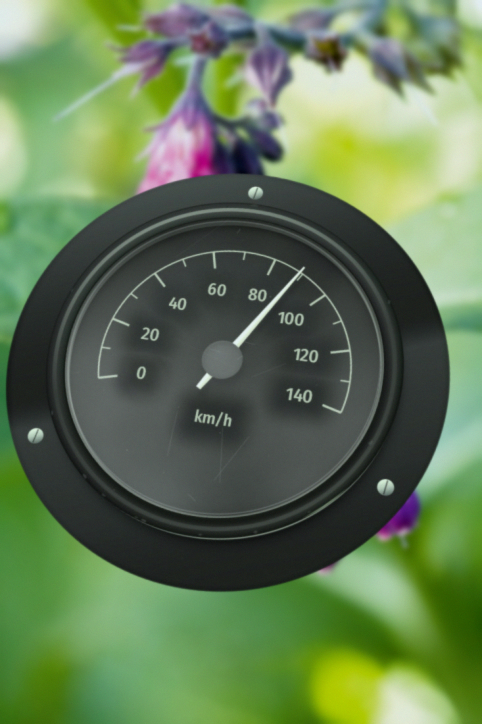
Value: 90 km/h
